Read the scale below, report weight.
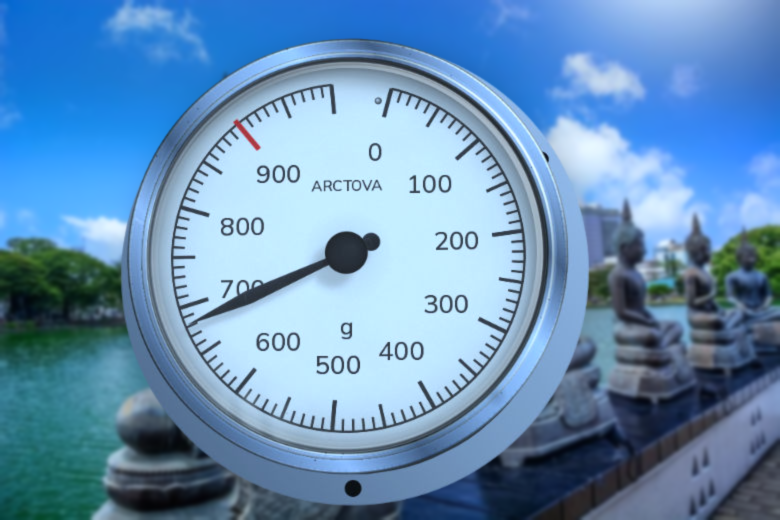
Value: 680 g
